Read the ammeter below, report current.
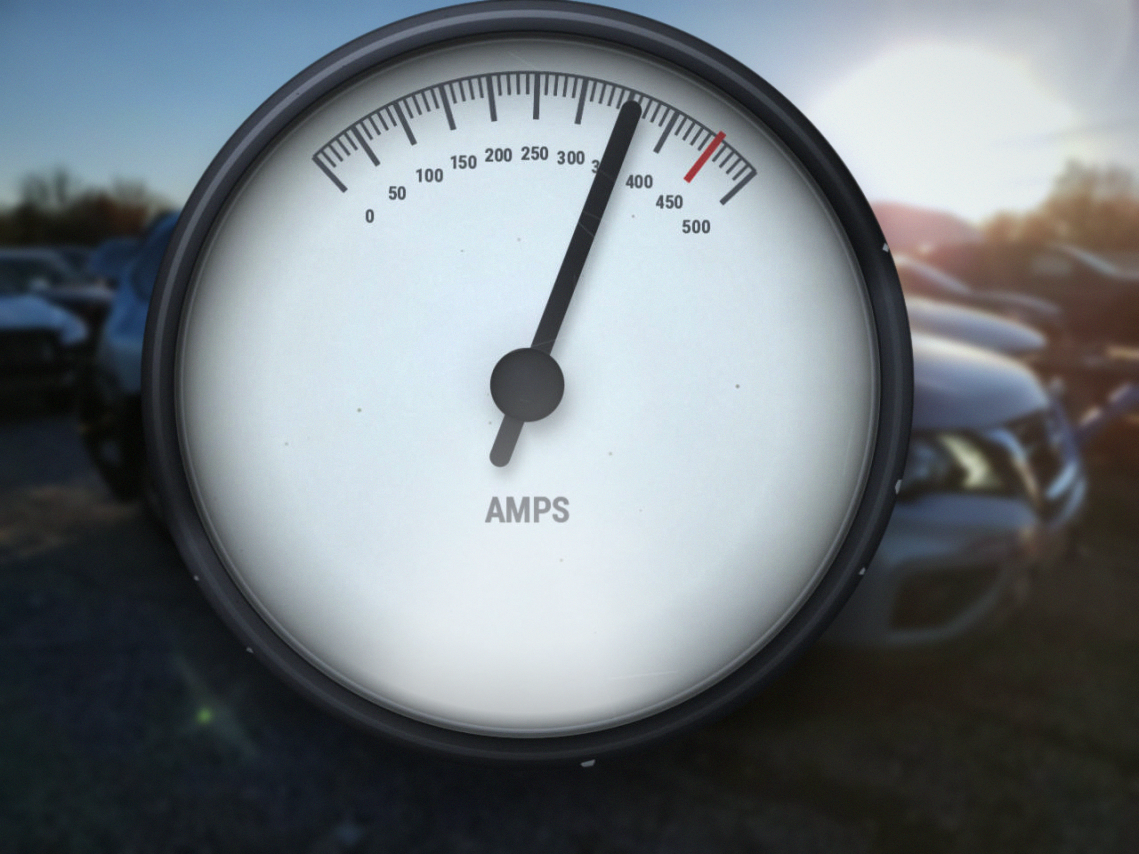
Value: 355 A
